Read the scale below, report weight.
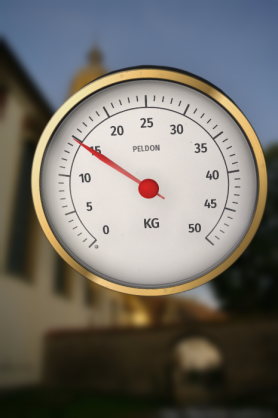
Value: 15 kg
